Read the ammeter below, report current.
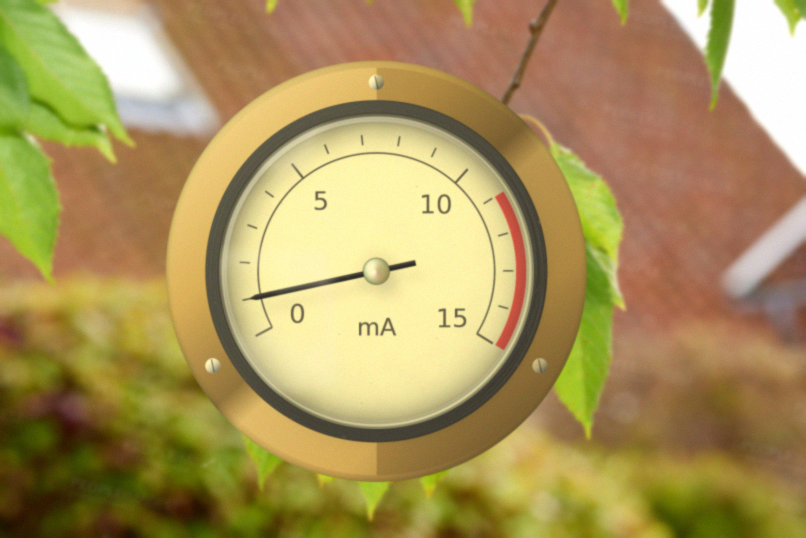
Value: 1 mA
